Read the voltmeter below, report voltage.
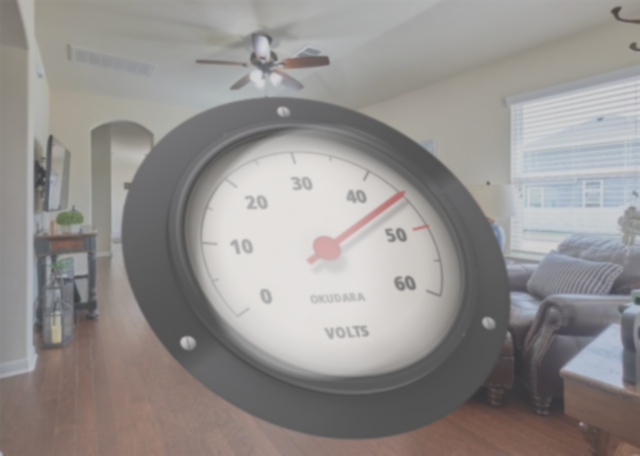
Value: 45 V
